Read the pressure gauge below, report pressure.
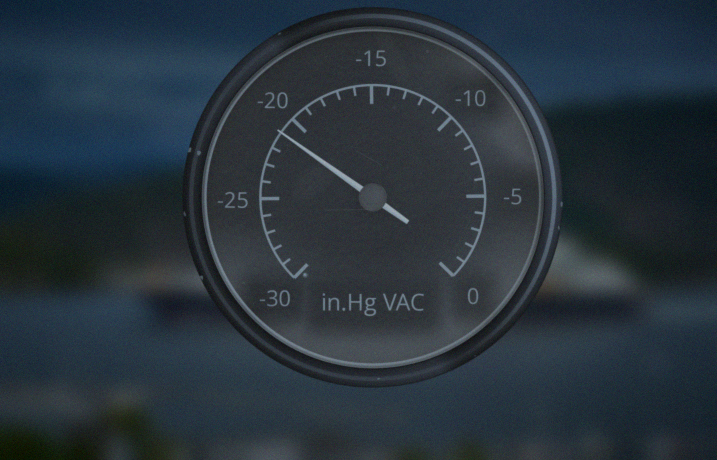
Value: -21 inHg
